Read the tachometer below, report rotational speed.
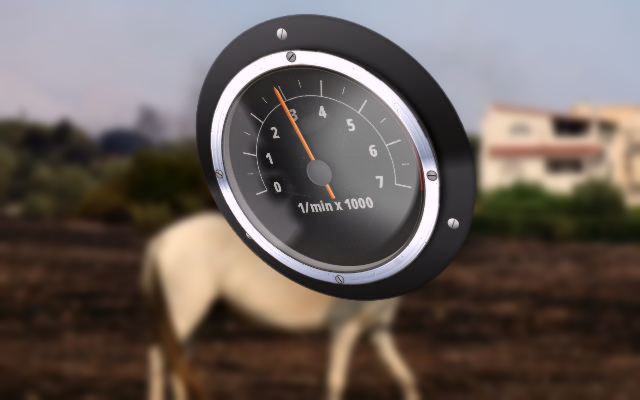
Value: 3000 rpm
